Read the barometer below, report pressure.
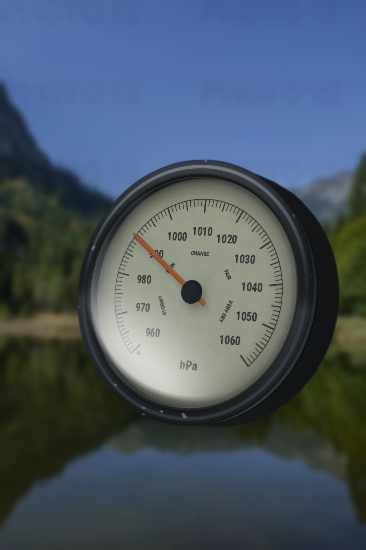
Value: 990 hPa
